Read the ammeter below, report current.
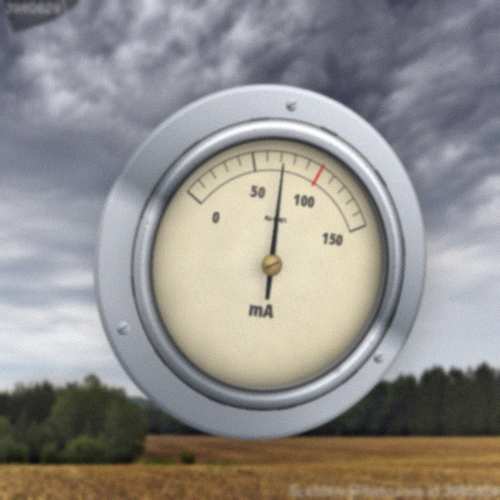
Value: 70 mA
